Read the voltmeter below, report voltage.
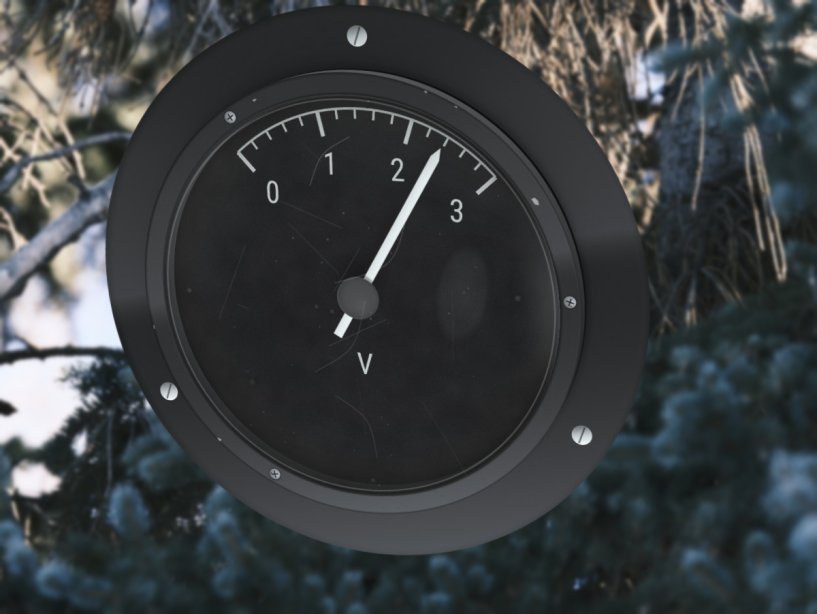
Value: 2.4 V
